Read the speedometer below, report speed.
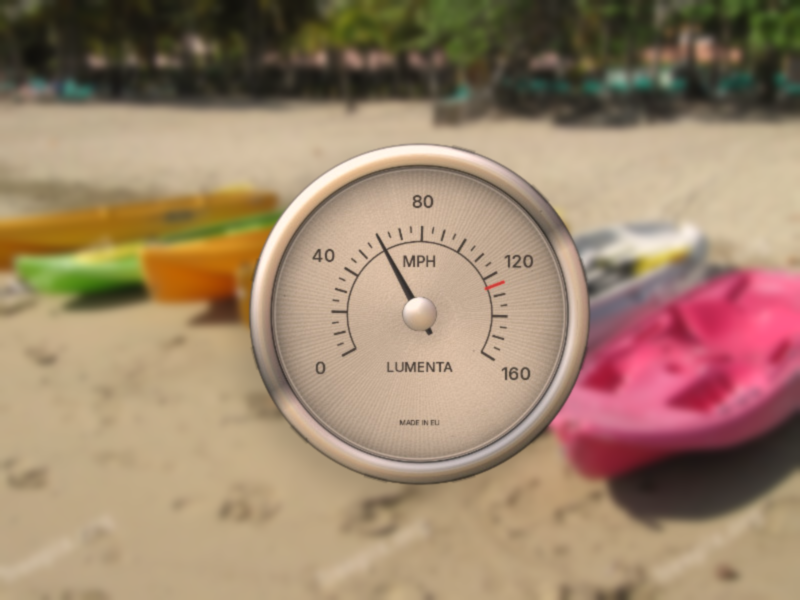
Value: 60 mph
